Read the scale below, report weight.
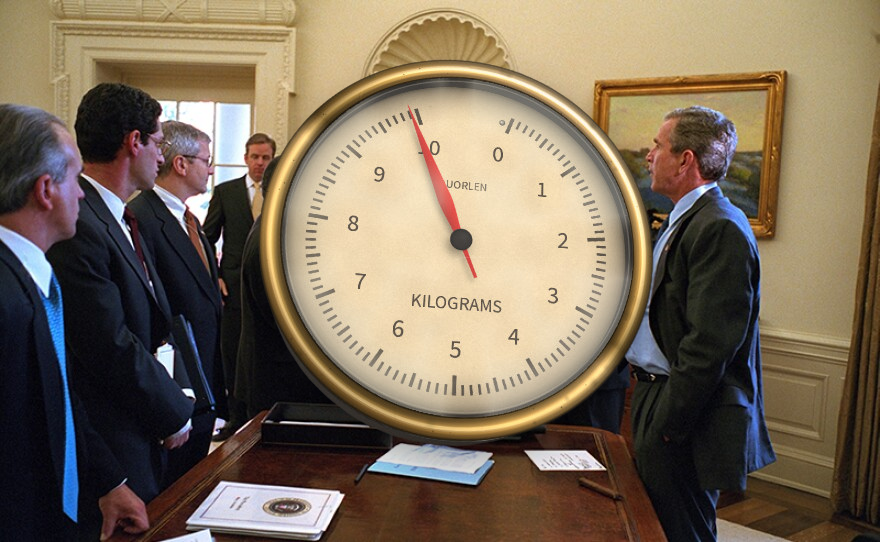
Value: 9.9 kg
